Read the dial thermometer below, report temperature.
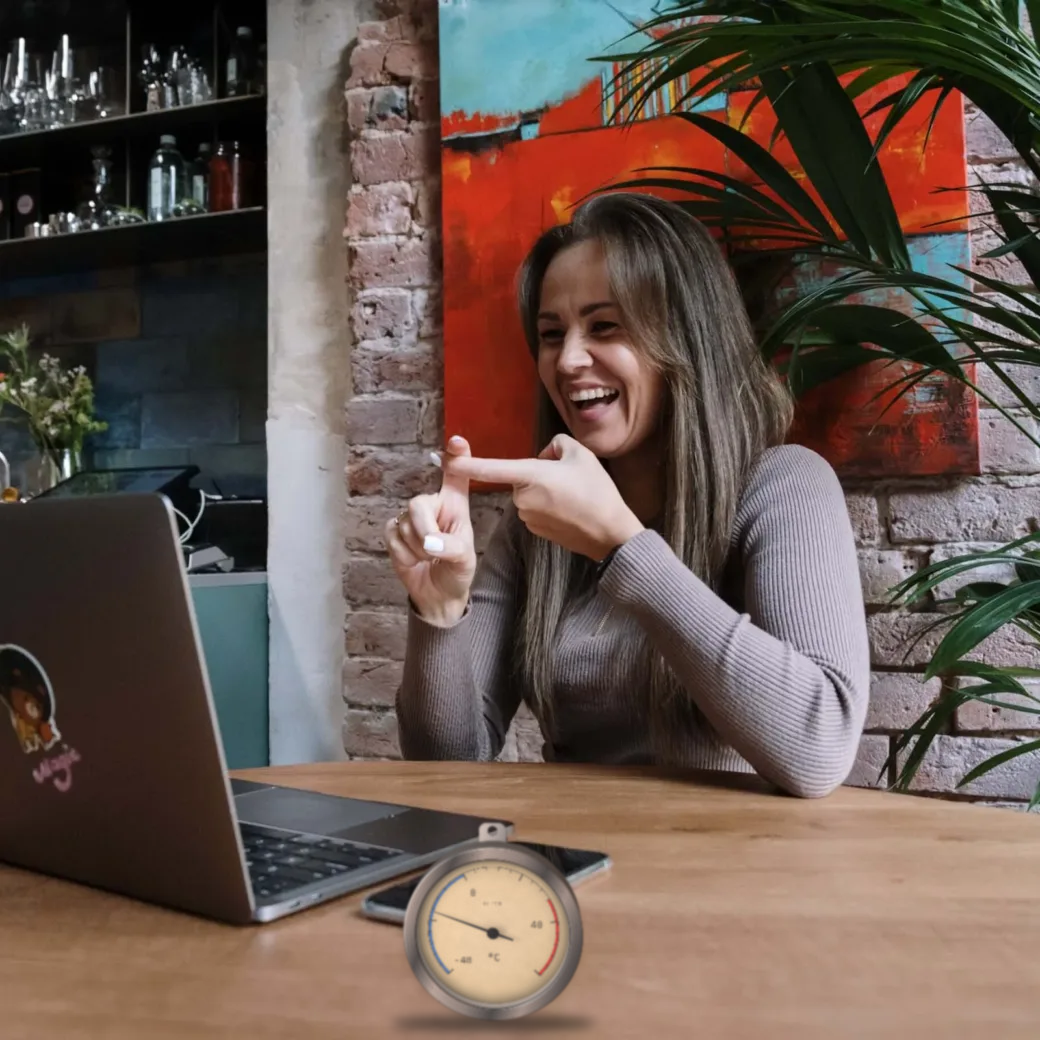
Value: -16 °C
